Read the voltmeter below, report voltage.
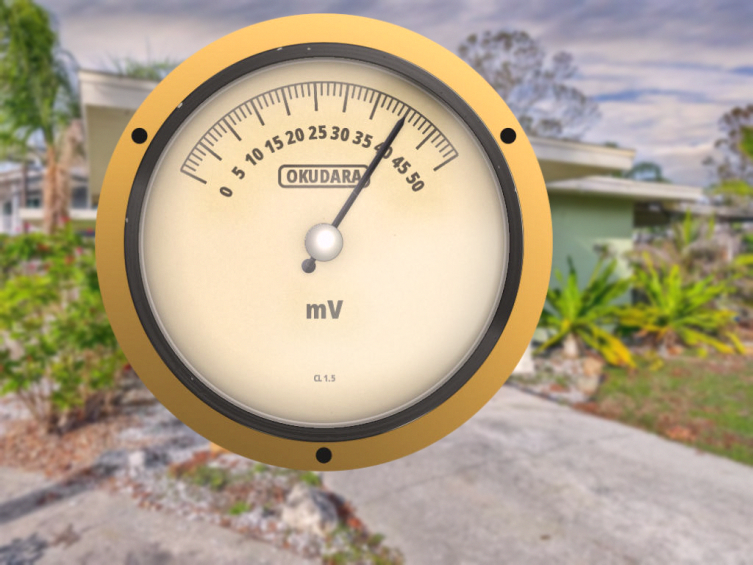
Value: 40 mV
